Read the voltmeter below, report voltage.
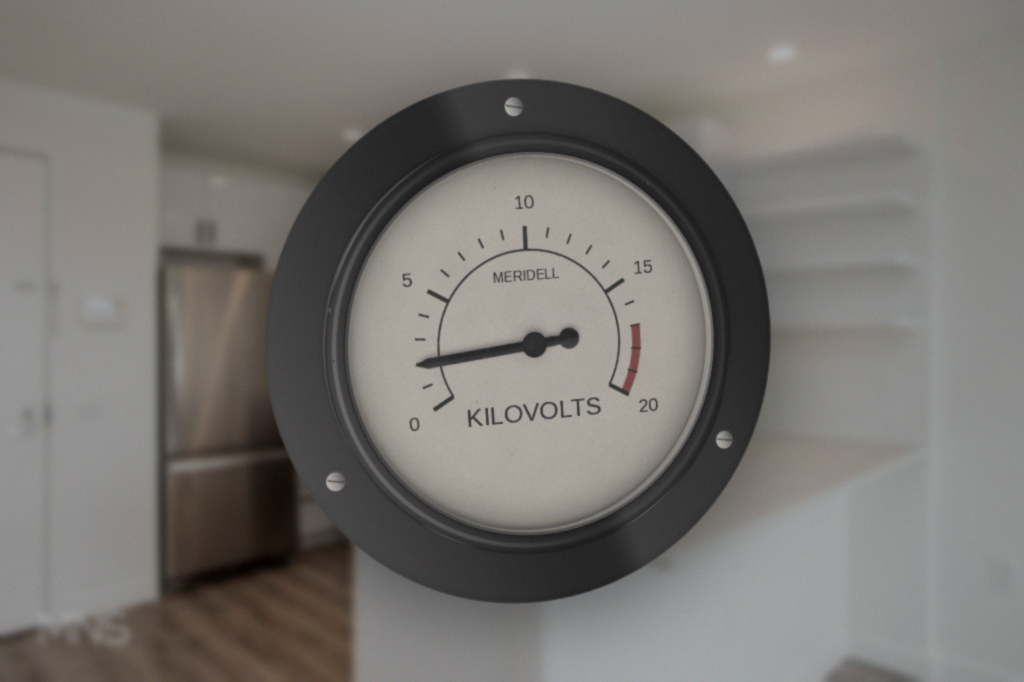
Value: 2 kV
